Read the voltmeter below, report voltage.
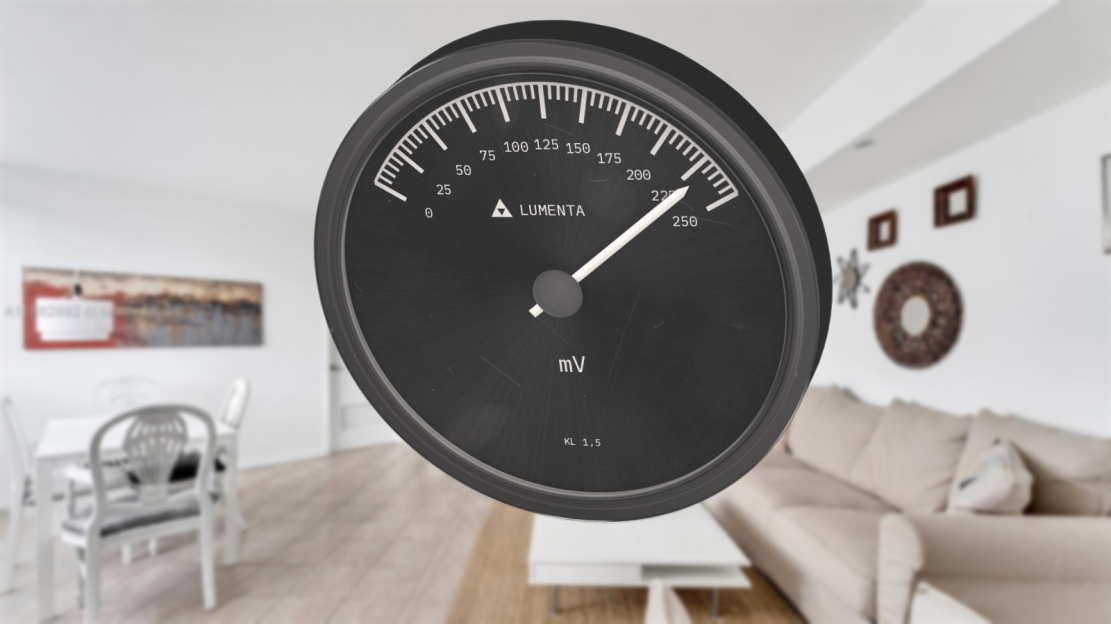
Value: 230 mV
